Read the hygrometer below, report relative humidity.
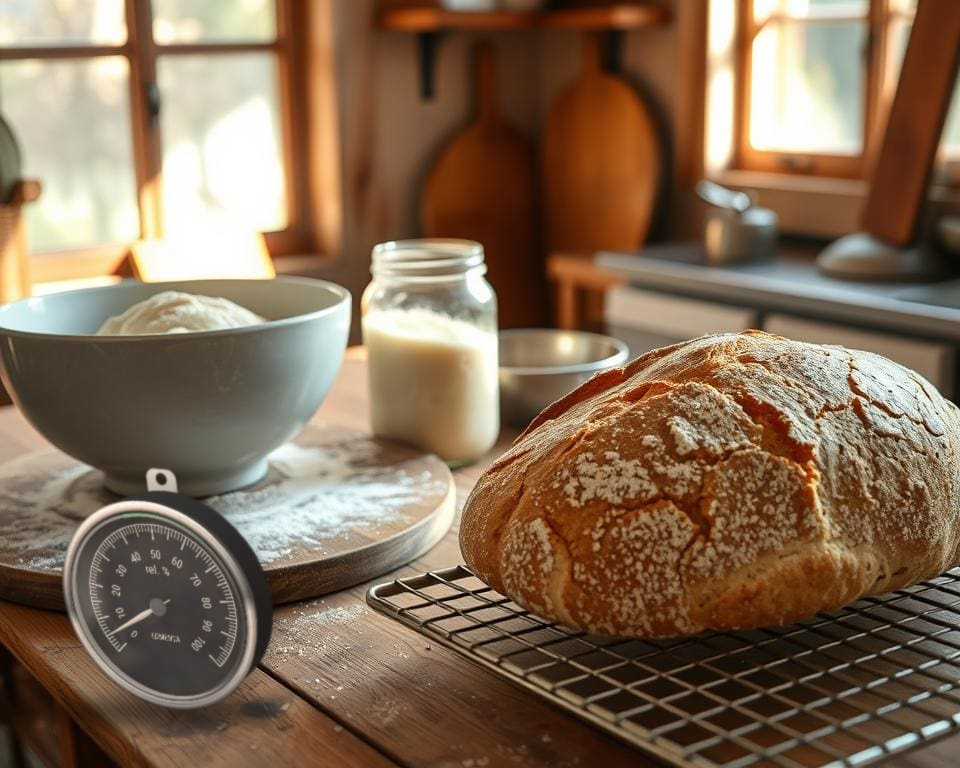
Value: 5 %
